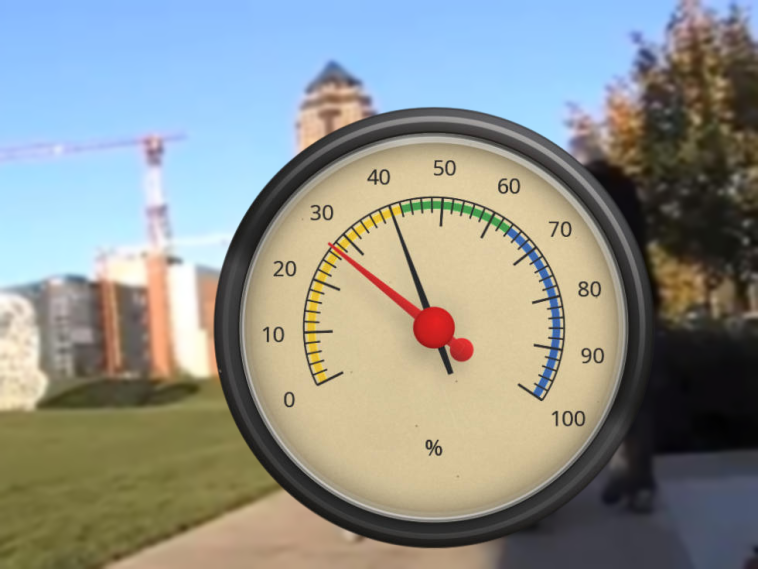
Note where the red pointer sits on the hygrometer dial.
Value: 27 %
